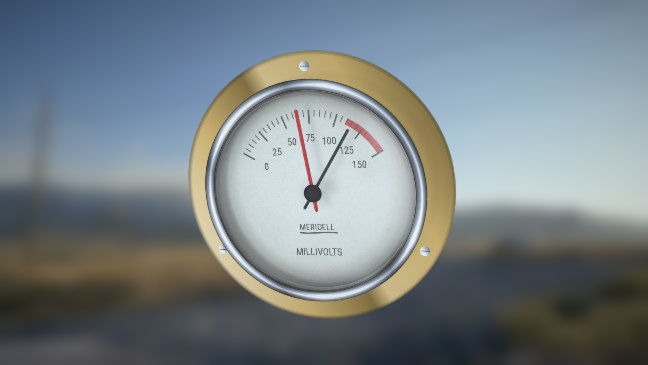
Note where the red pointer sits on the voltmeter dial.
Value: 65 mV
